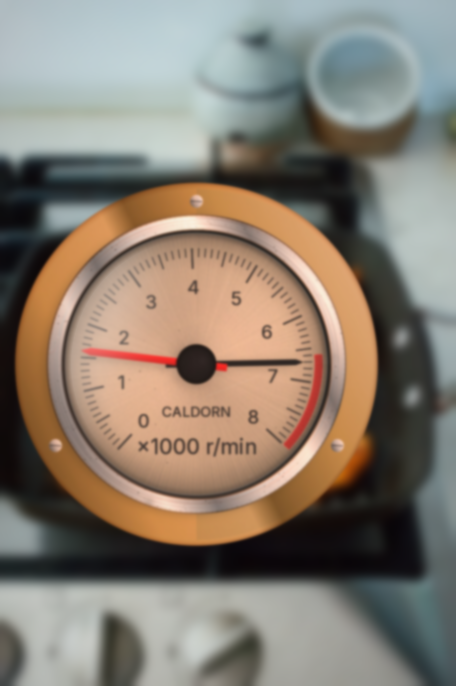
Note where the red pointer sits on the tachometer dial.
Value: 1600 rpm
